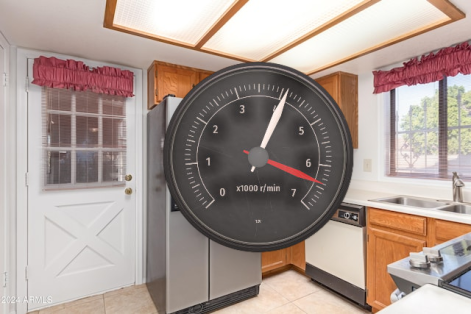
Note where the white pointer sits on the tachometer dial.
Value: 4100 rpm
